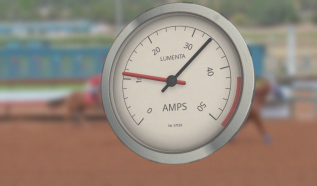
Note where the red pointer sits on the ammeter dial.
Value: 11 A
